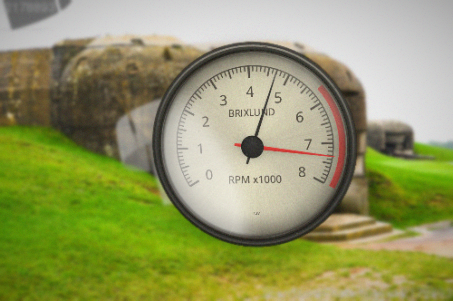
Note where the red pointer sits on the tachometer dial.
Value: 7300 rpm
